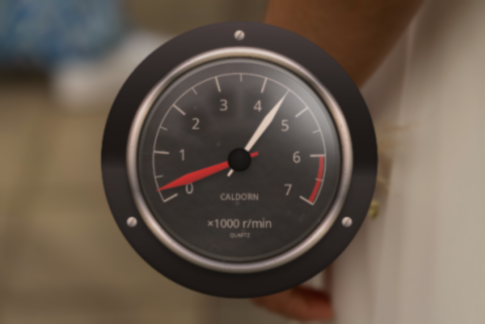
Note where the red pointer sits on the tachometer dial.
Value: 250 rpm
